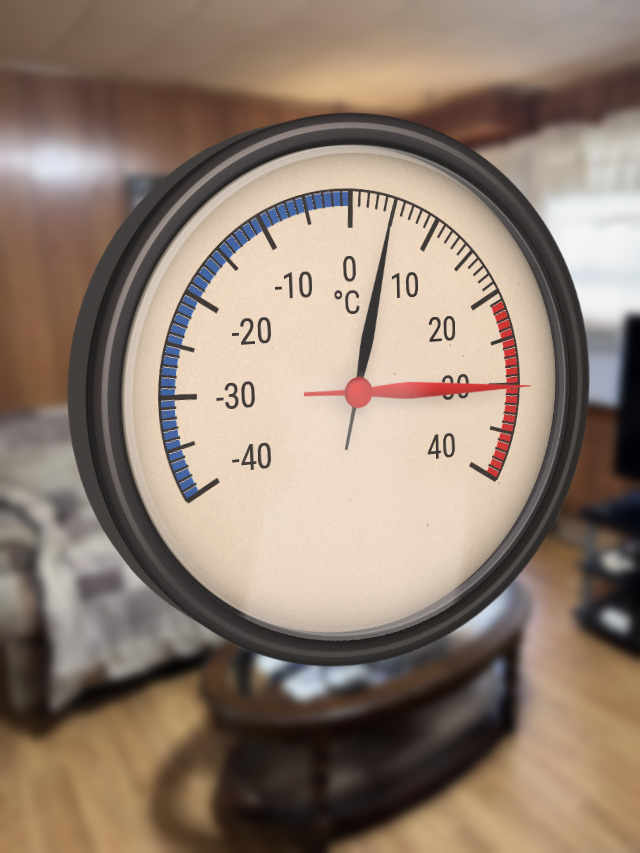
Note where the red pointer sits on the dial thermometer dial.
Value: 30 °C
